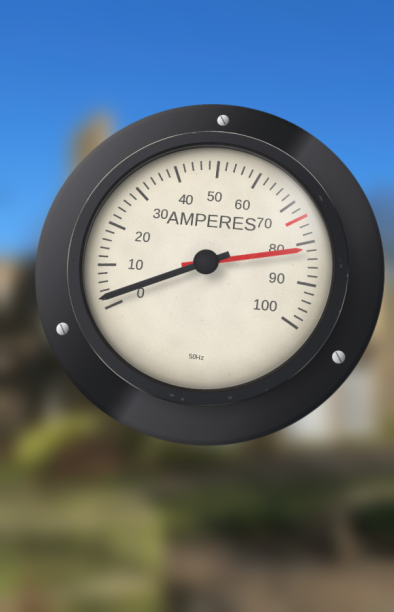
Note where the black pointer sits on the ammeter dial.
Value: 2 A
